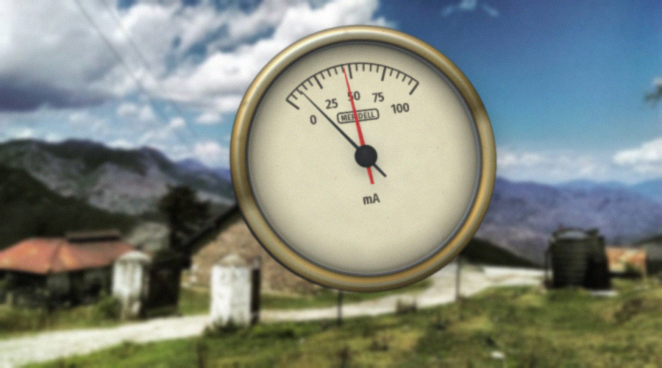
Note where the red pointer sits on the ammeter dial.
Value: 45 mA
